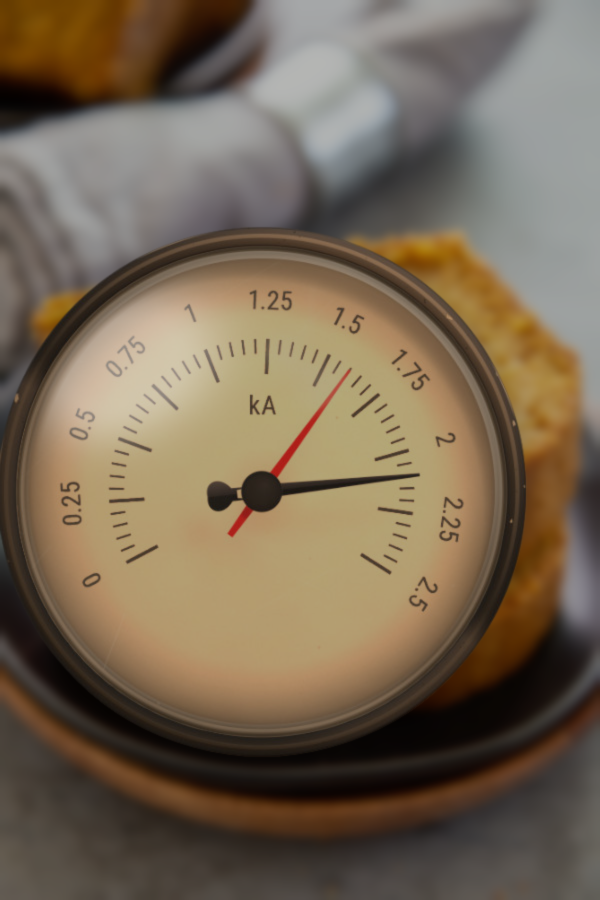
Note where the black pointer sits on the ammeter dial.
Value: 2.1 kA
